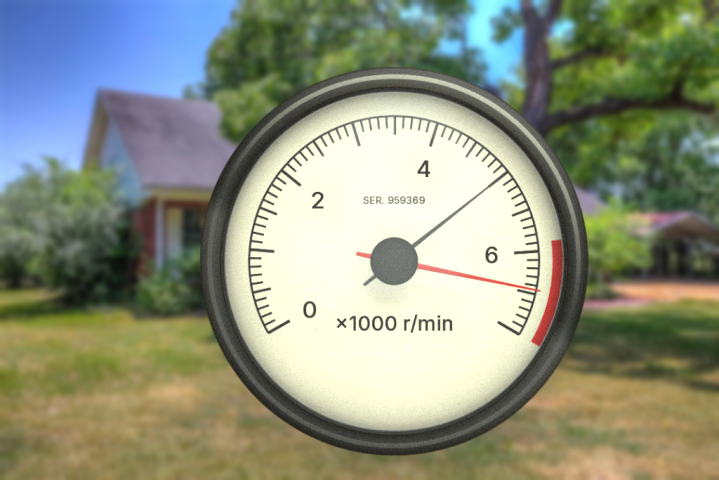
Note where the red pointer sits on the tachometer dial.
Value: 6450 rpm
